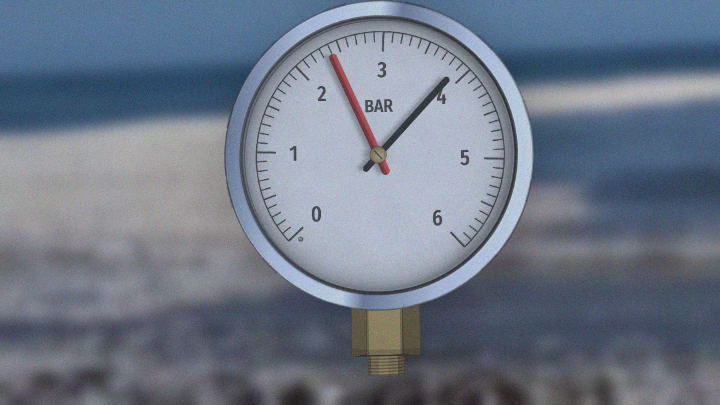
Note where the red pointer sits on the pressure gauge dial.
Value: 2.4 bar
